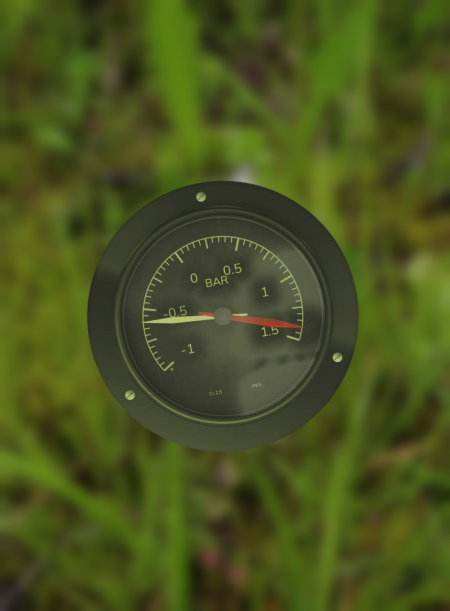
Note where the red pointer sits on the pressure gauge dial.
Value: 1.4 bar
